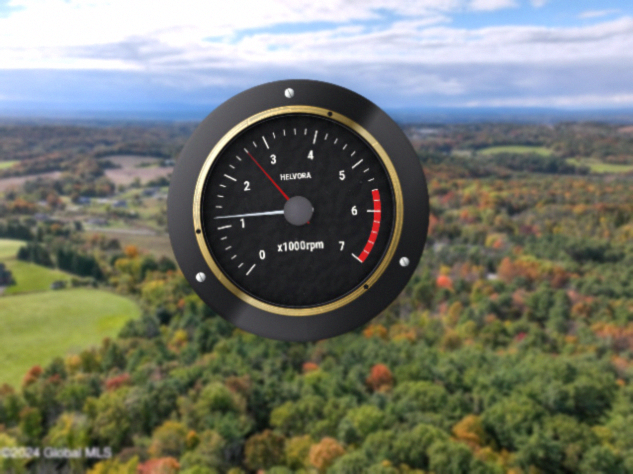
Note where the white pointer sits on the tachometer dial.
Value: 1200 rpm
